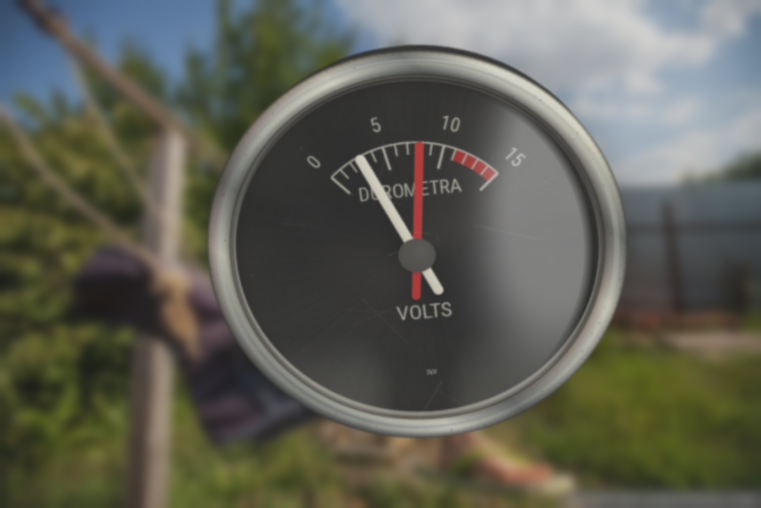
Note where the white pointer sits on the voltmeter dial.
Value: 3 V
